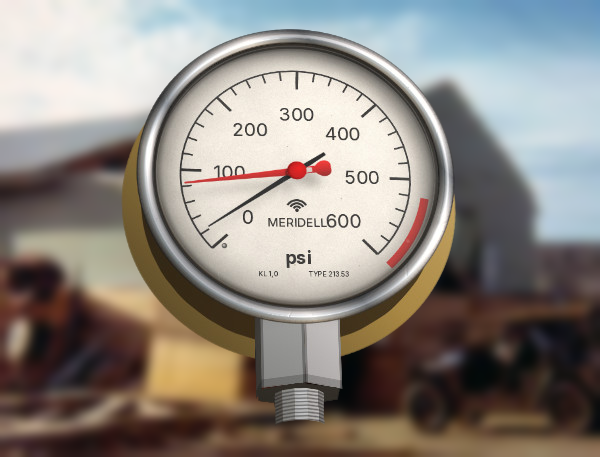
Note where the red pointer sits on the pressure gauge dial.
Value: 80 psi
